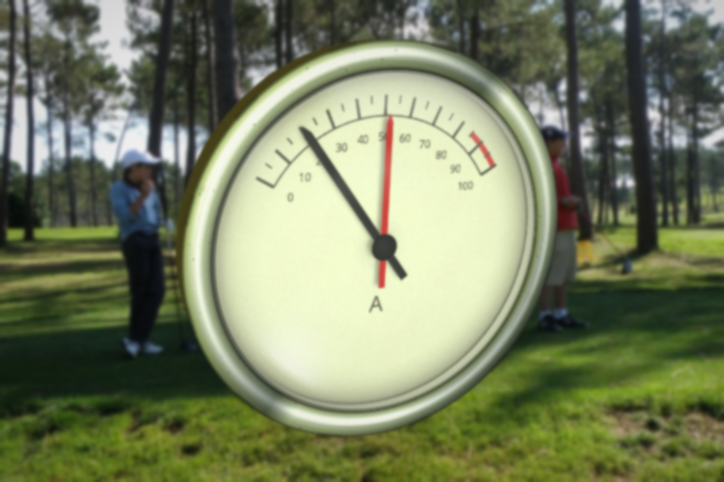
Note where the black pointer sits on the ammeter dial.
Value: 20 A
